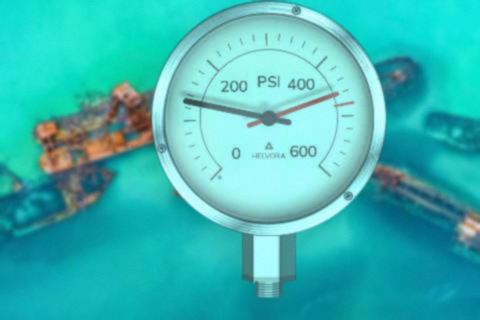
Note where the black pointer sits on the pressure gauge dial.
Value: 130 psi
